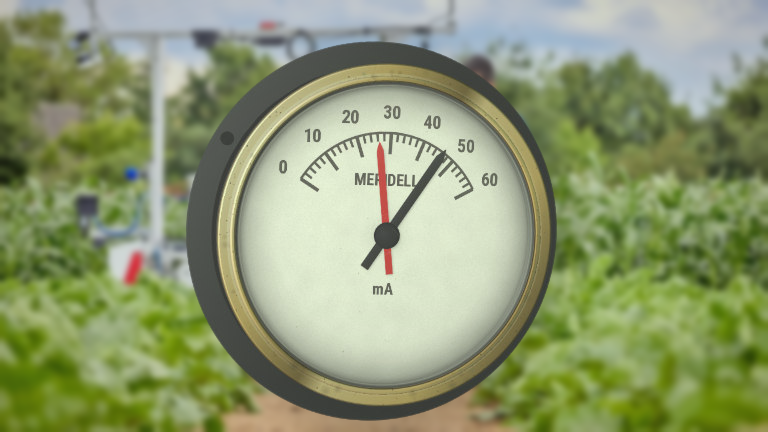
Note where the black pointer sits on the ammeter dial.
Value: 46 mA
